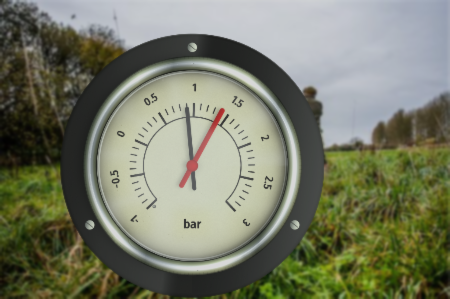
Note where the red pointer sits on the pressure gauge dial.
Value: 1.4 bar
